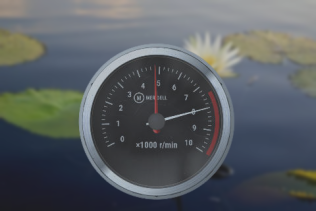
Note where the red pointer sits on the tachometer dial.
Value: 4800 rpm
